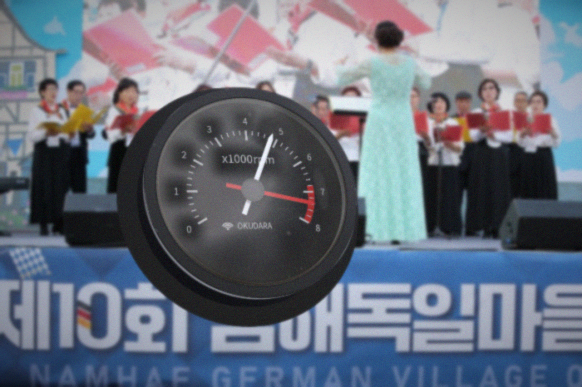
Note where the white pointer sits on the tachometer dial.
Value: 4800 rpm
